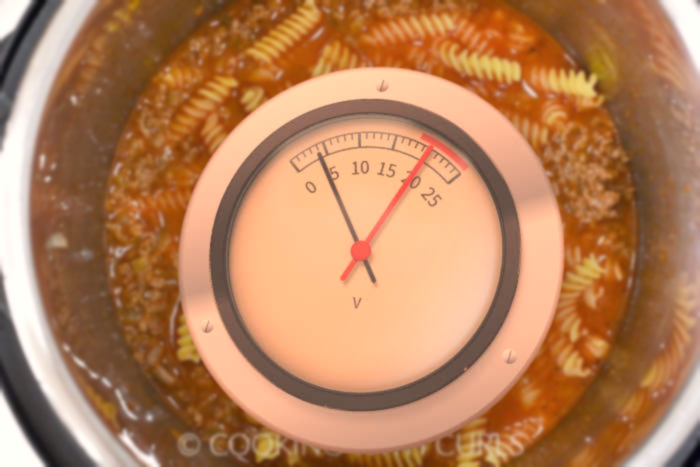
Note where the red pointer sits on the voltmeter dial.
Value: 20 V
